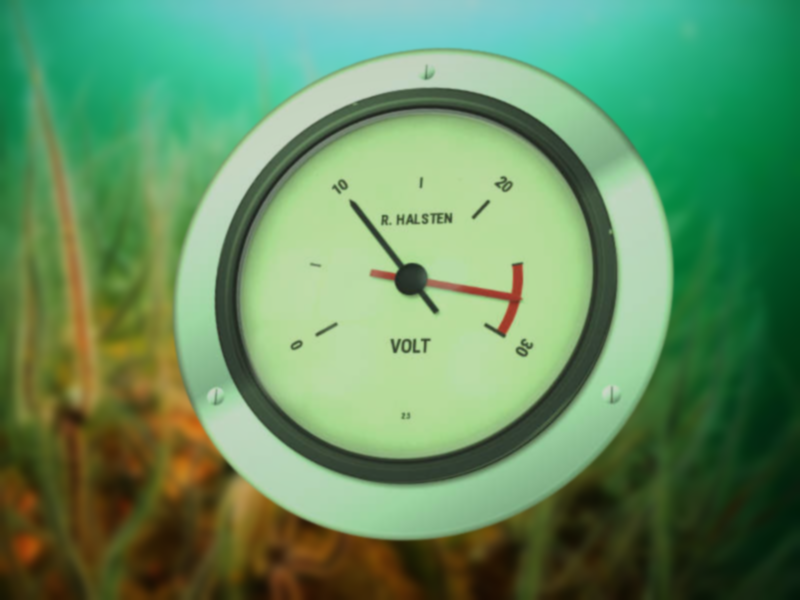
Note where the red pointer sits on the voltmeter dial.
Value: 27.5 V
